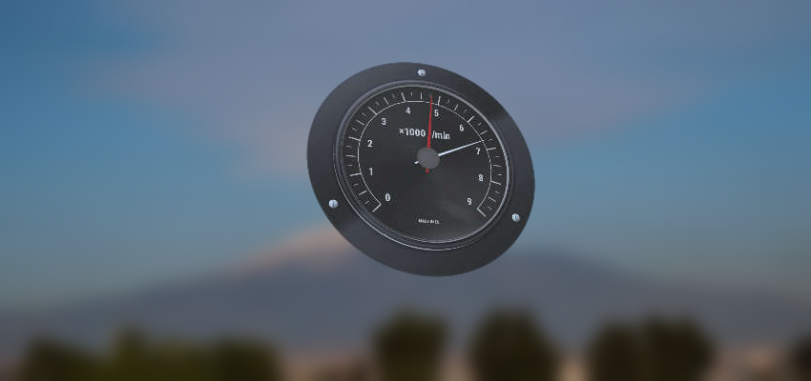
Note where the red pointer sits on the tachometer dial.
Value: 4750 rpm
